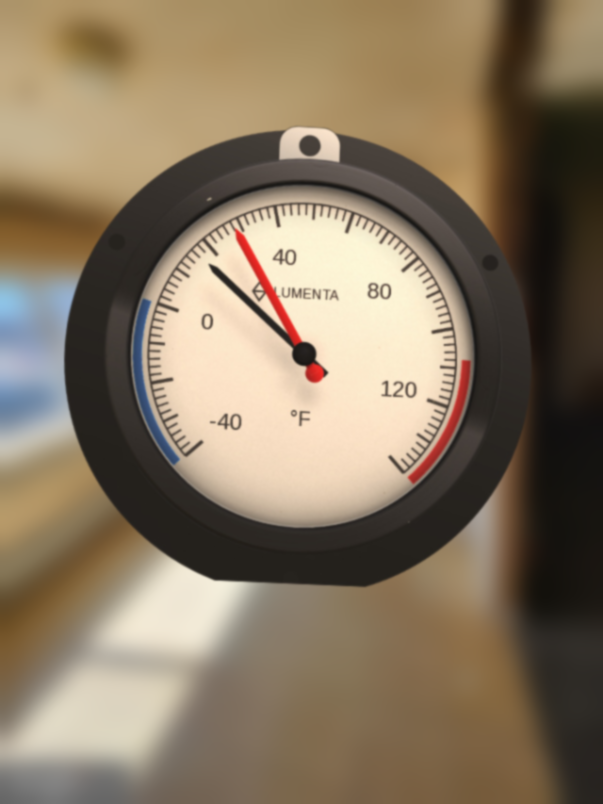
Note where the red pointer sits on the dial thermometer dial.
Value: 28 °F
